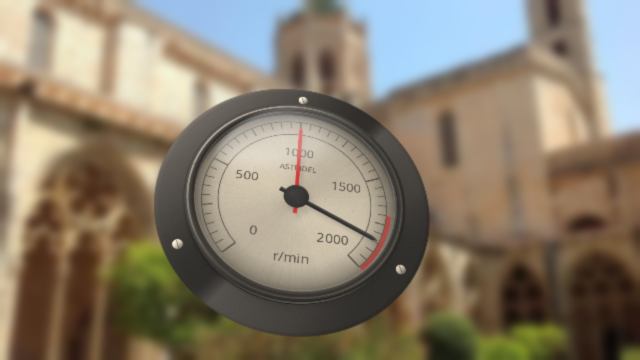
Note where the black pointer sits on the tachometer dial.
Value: 1850 rpm
